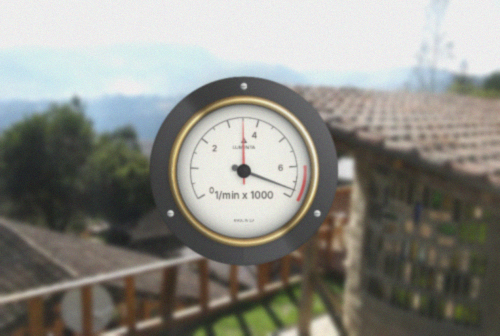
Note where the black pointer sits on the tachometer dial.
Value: 6750 rpm
